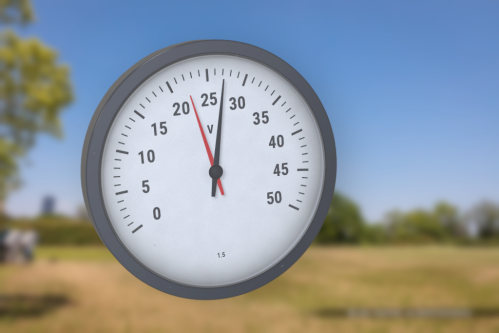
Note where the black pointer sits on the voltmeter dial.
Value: 27 V
